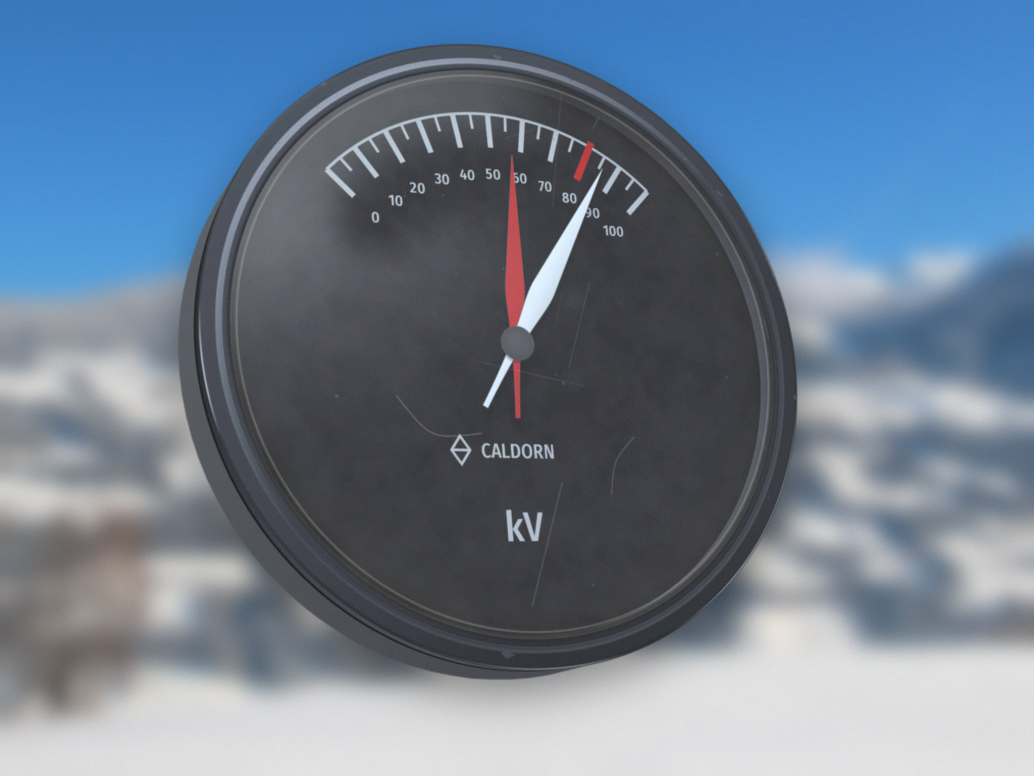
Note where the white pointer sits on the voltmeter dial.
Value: 85 kV
